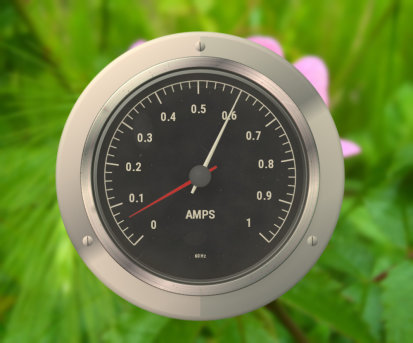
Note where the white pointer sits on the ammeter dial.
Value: 0.6 A
